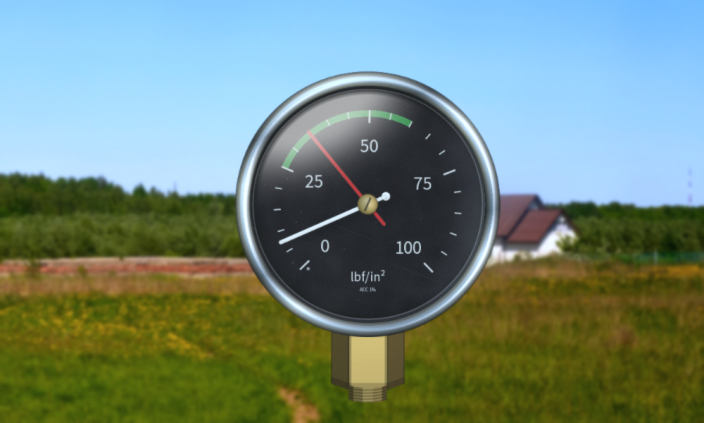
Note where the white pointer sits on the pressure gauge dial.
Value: 7.5 psi
